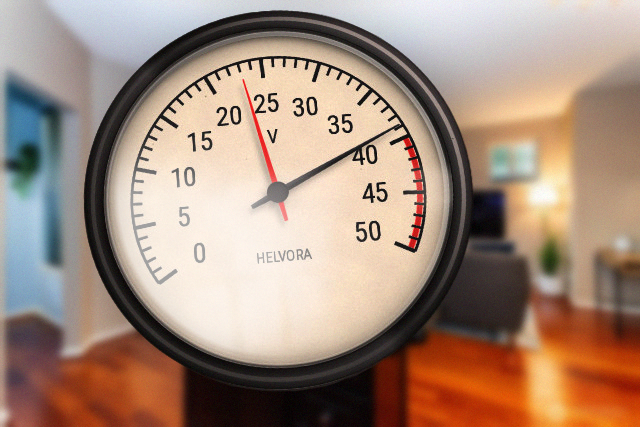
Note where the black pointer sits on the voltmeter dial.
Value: 39 V
